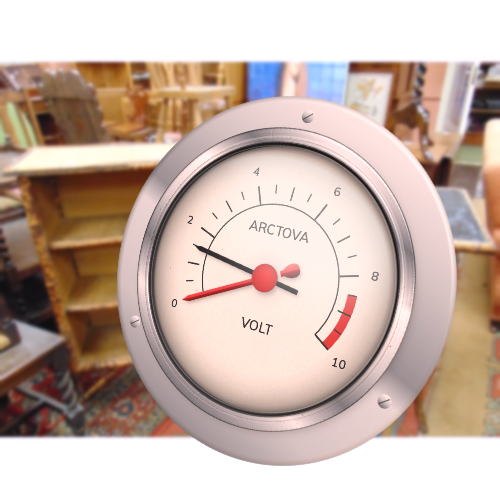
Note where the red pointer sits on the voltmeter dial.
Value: 0 V
